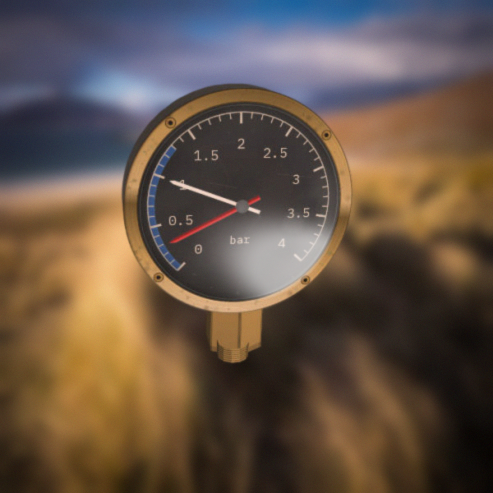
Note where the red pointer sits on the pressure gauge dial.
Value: 0.3 bar
